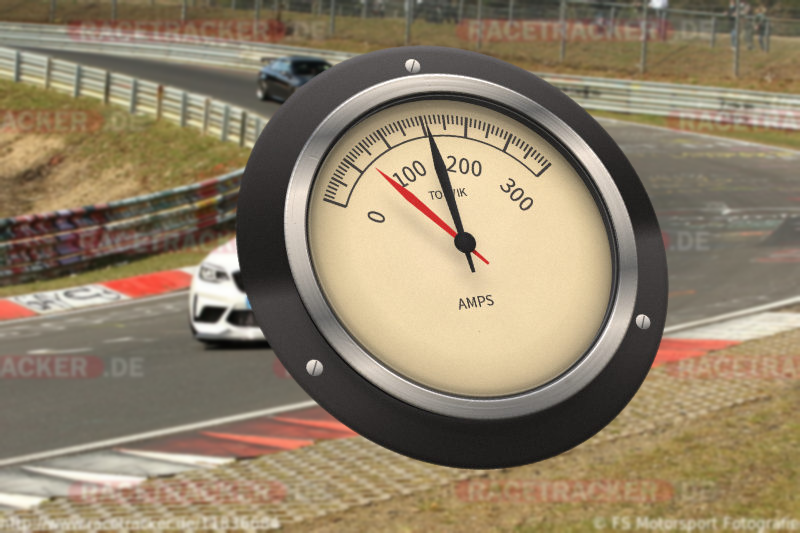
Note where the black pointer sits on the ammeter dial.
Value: 150 A
